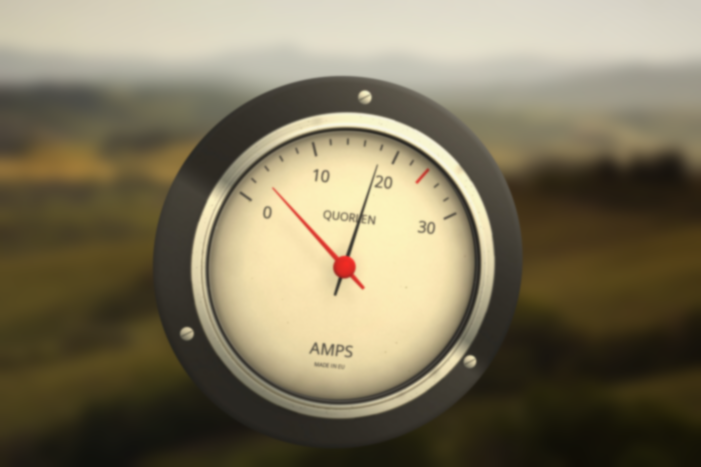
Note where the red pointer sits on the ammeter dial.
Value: 3 A
